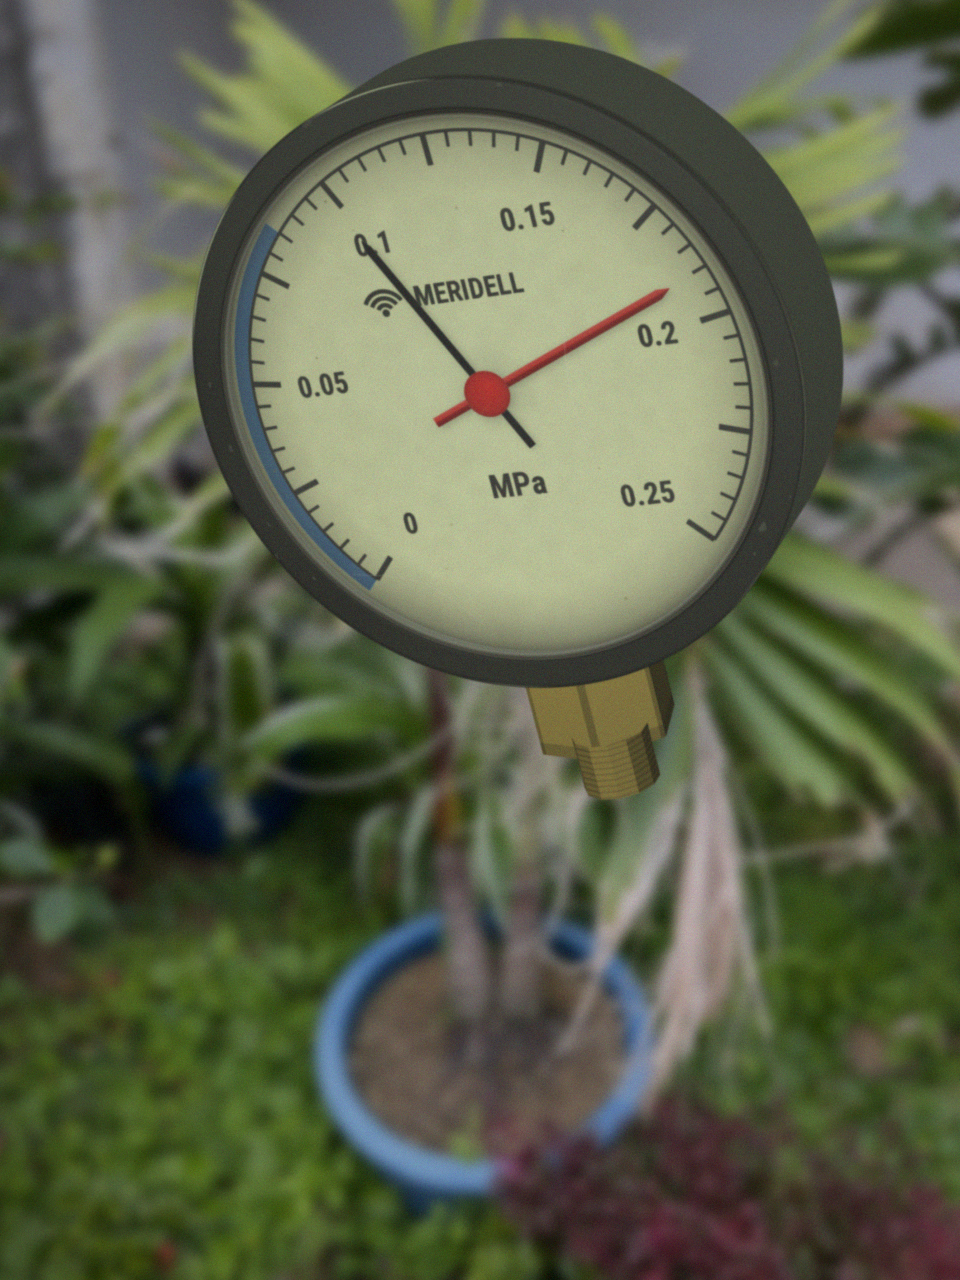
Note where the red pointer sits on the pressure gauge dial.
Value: 0.19 MPa
